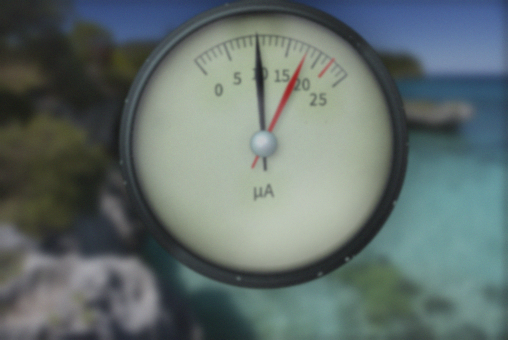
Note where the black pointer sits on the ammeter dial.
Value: 10 µA
